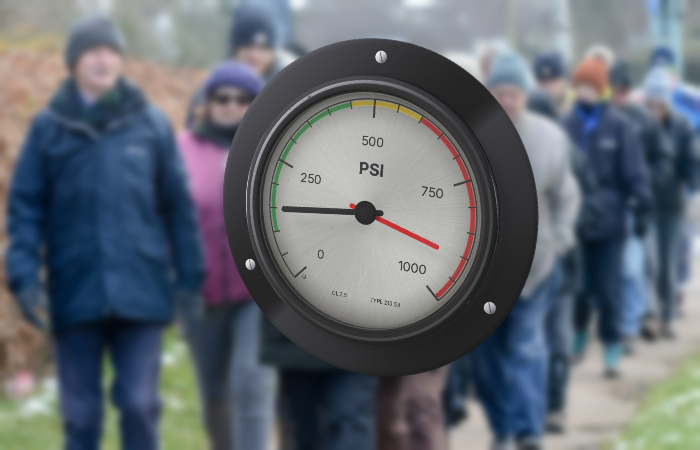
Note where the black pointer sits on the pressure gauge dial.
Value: 150 psi
